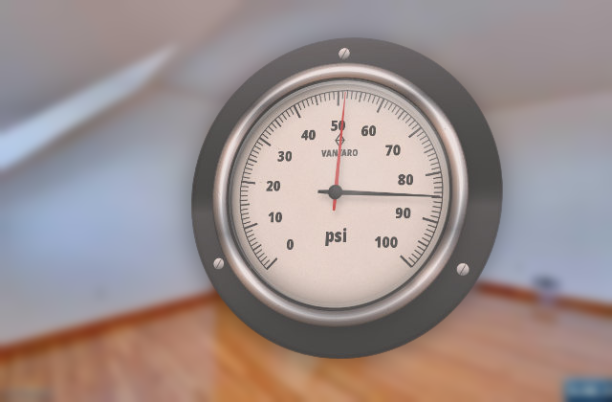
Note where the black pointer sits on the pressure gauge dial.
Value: 85 psi
